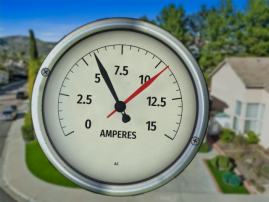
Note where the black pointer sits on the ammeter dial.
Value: 5.75 A
